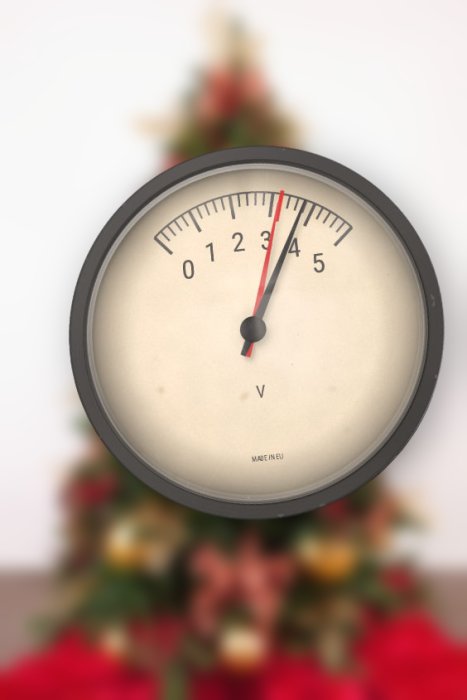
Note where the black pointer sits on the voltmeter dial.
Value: 3.8 V
